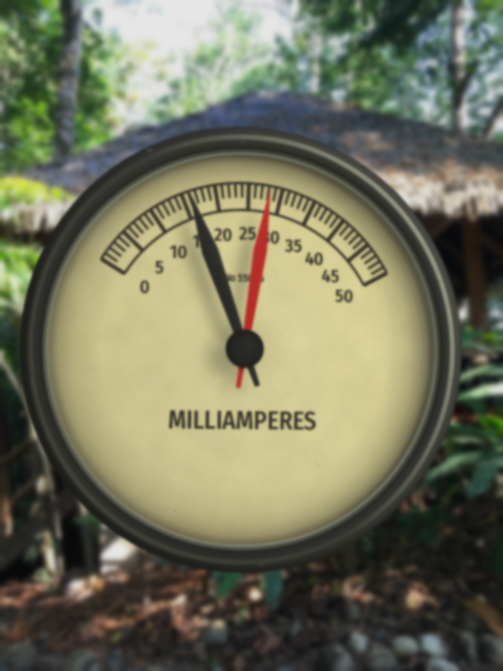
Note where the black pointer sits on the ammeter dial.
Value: 16 mA
